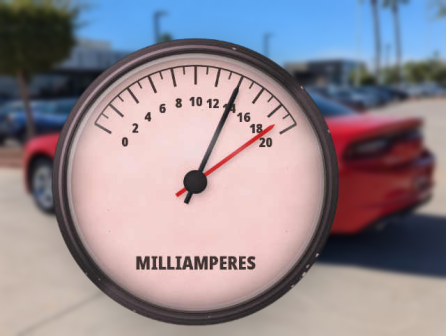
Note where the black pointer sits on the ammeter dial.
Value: 14 mA
